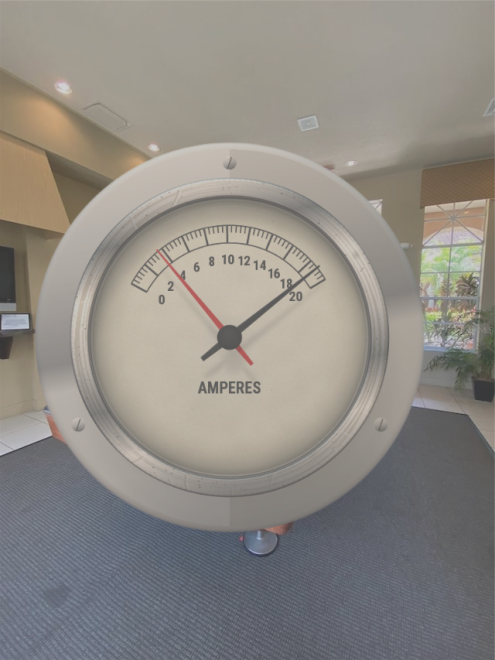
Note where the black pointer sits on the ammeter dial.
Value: 18.8 A
